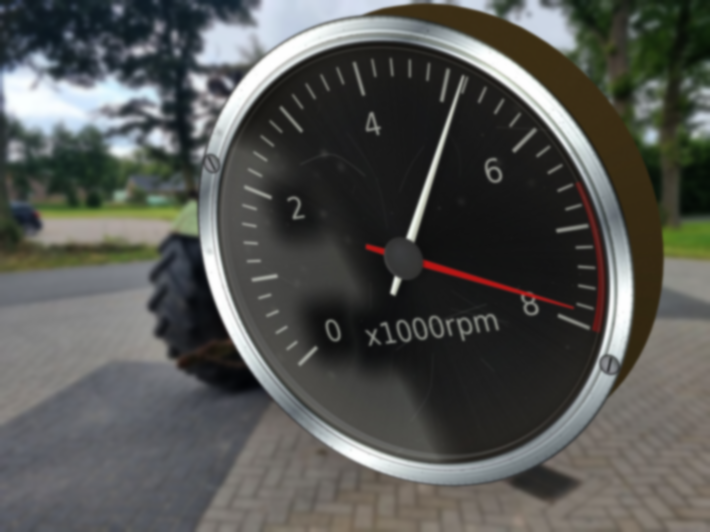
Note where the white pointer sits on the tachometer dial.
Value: 5200 rpm
